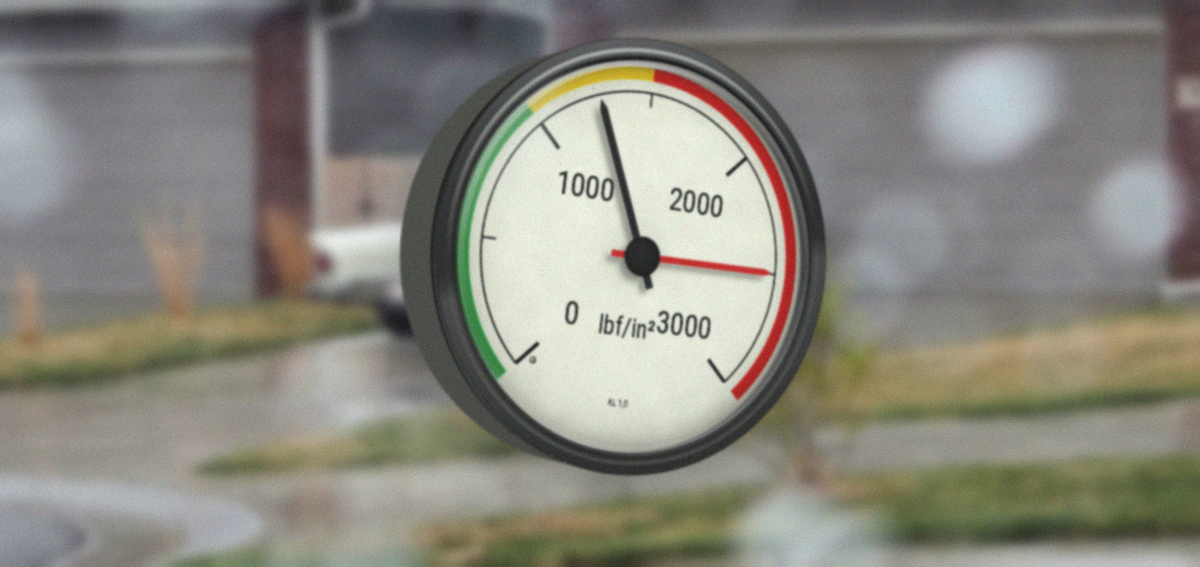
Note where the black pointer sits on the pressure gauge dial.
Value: 1250 psi
